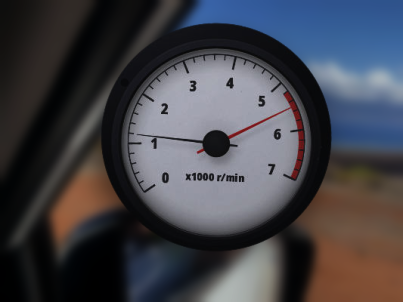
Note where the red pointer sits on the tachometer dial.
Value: 5500 rpm
